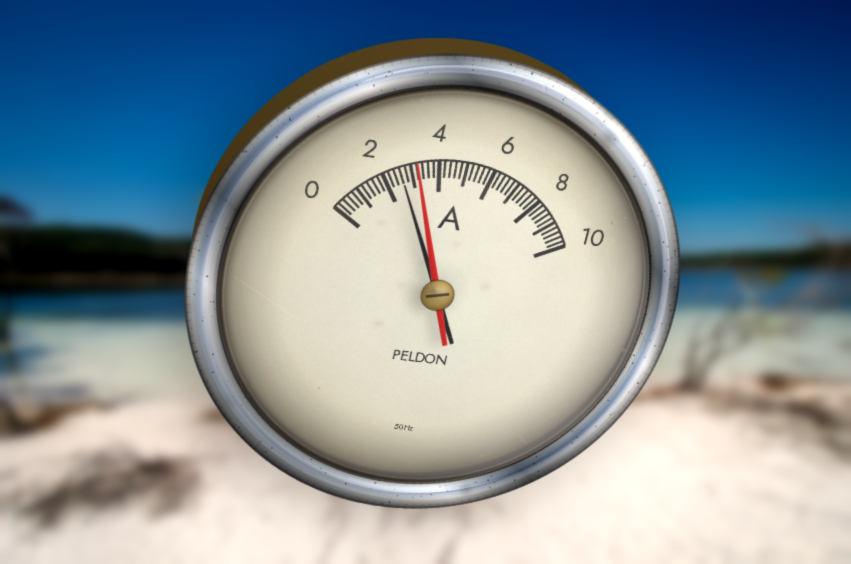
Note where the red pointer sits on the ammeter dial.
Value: 3.2 A
